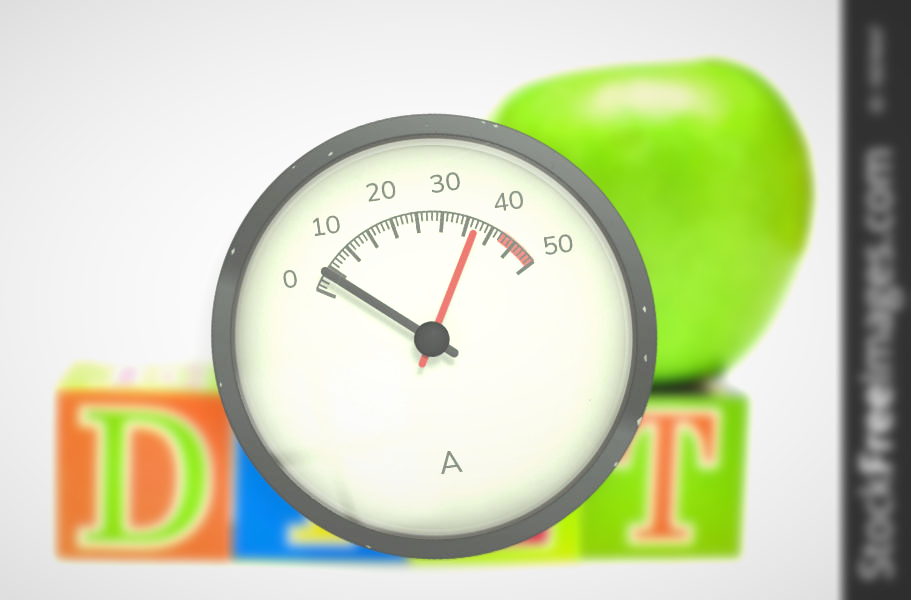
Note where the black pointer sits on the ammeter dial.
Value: 4 A
